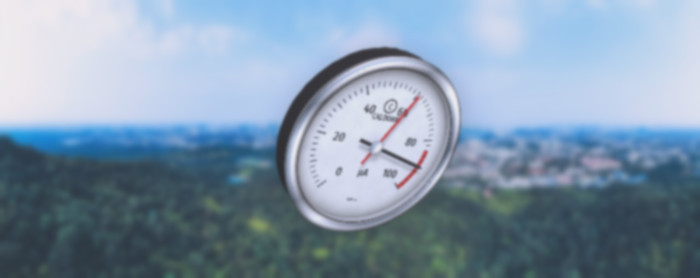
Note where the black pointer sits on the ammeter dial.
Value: 90 µA
